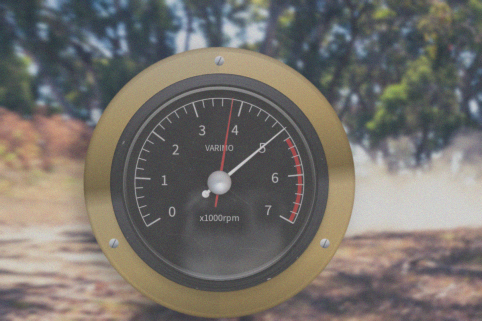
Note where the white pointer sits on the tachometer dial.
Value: 5000 rpm
